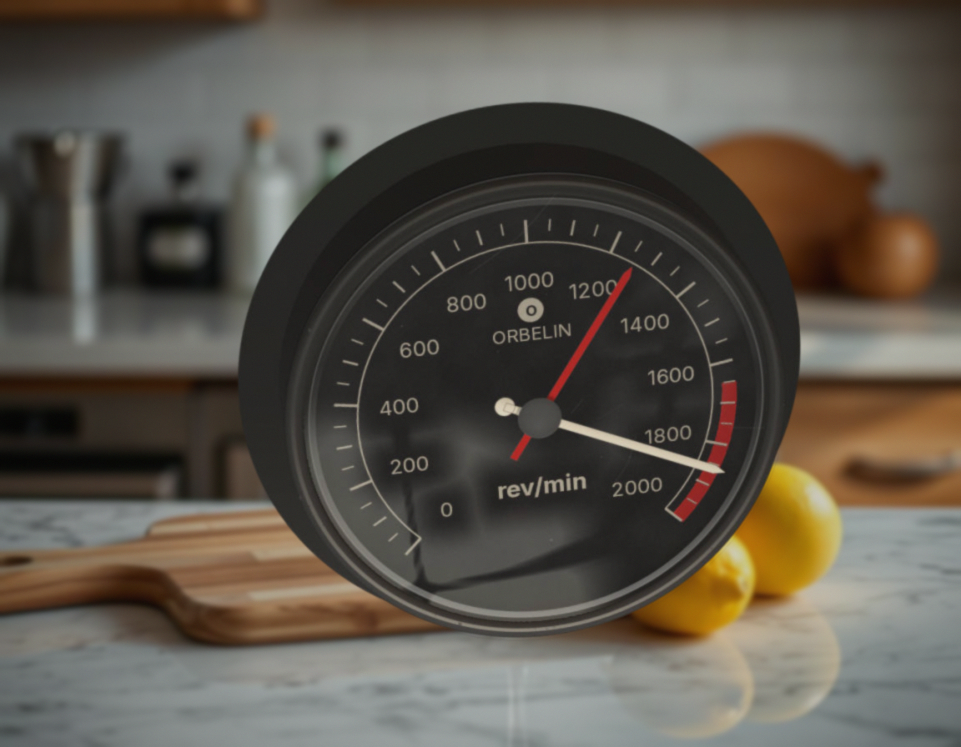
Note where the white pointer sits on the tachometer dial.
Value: 1850 rpm
